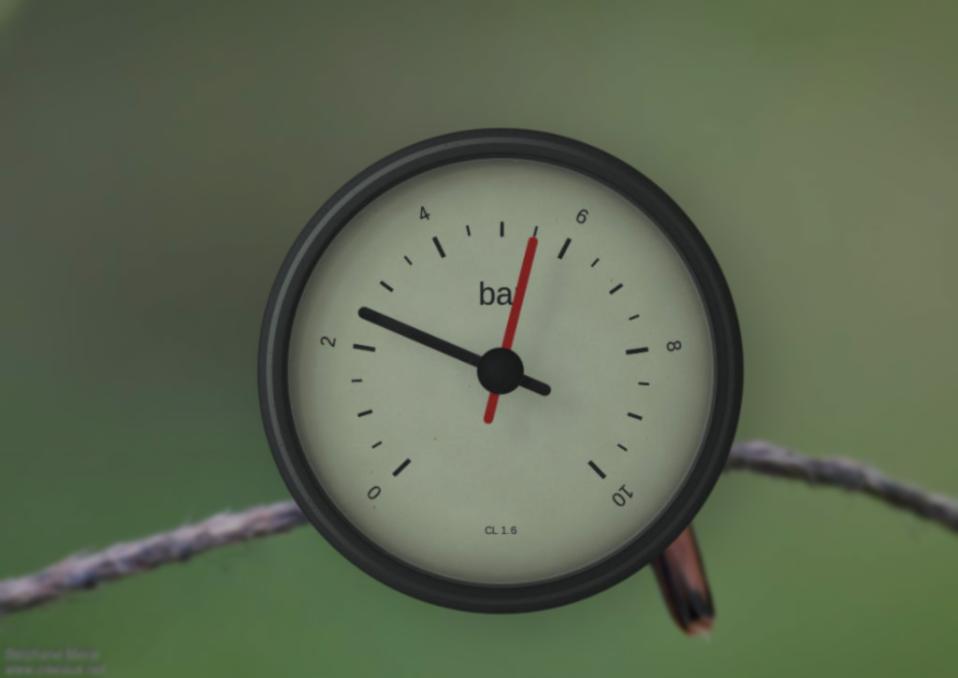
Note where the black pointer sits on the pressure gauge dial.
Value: 2.5 bar
